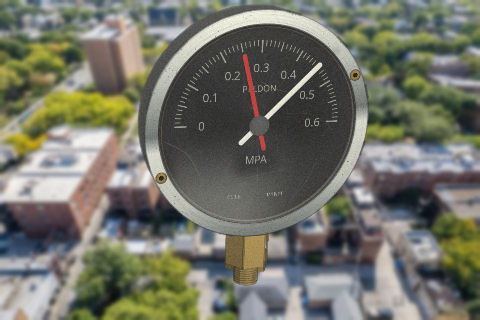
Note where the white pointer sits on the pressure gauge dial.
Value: 0.45 MPa
